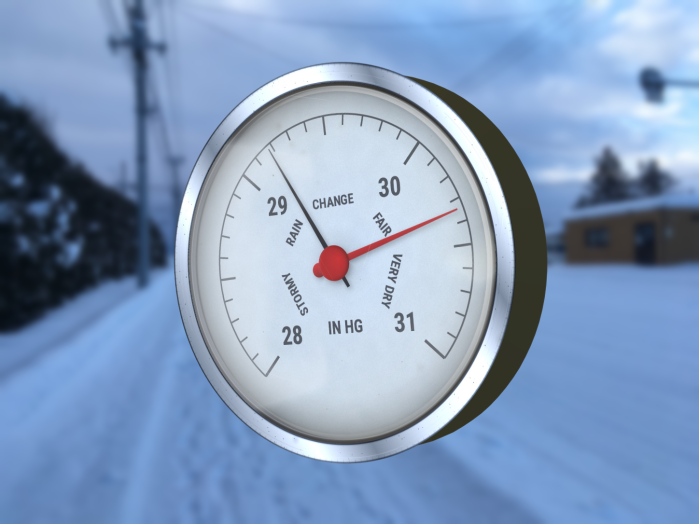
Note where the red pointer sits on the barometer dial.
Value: 30.35 inHg
